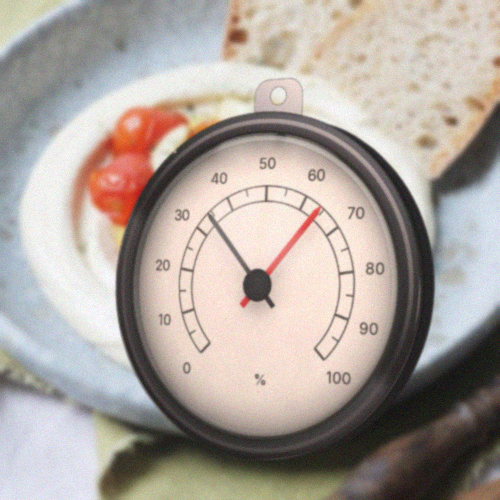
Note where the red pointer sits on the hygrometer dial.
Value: 65 %
